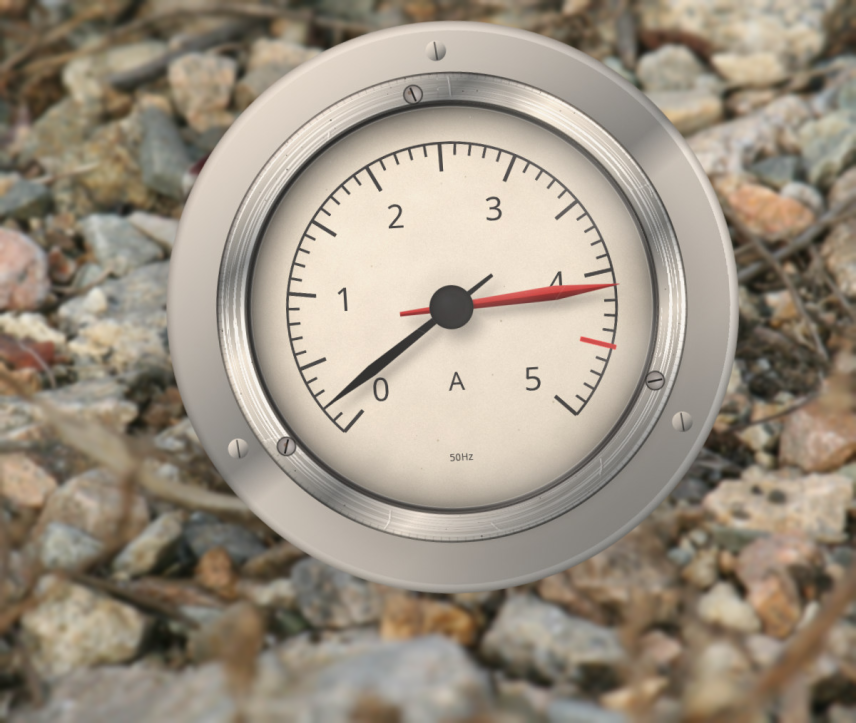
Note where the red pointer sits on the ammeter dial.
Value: 4.1 A
